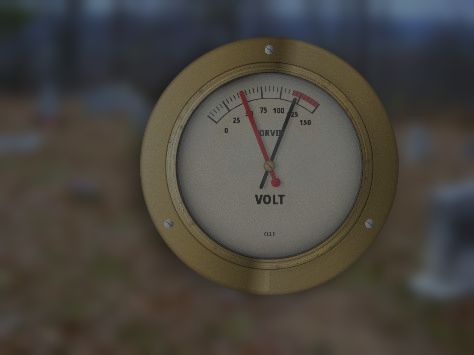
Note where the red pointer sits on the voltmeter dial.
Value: 50 V
